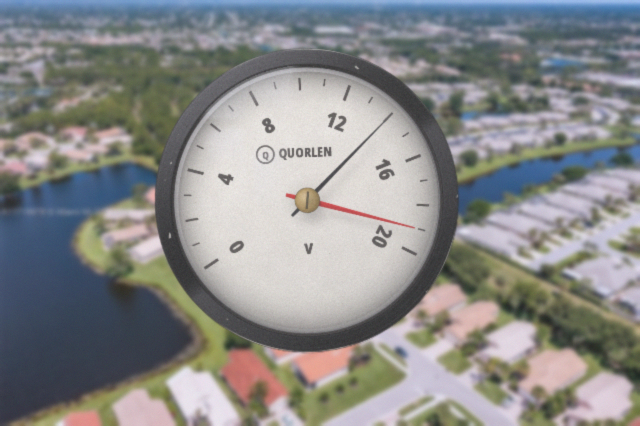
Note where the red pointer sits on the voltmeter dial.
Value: 19 V
